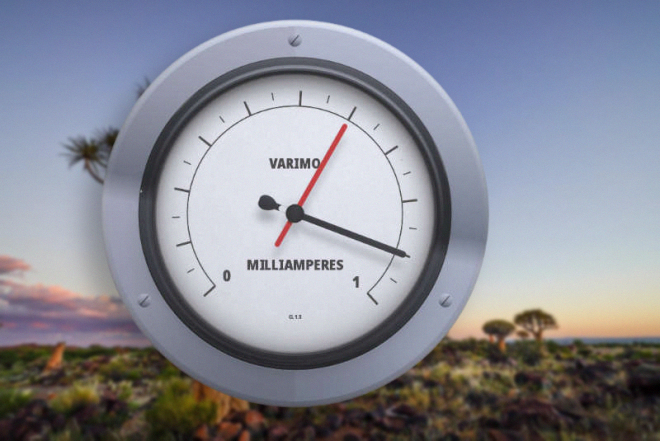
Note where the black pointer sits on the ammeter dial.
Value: 0.9 mA
